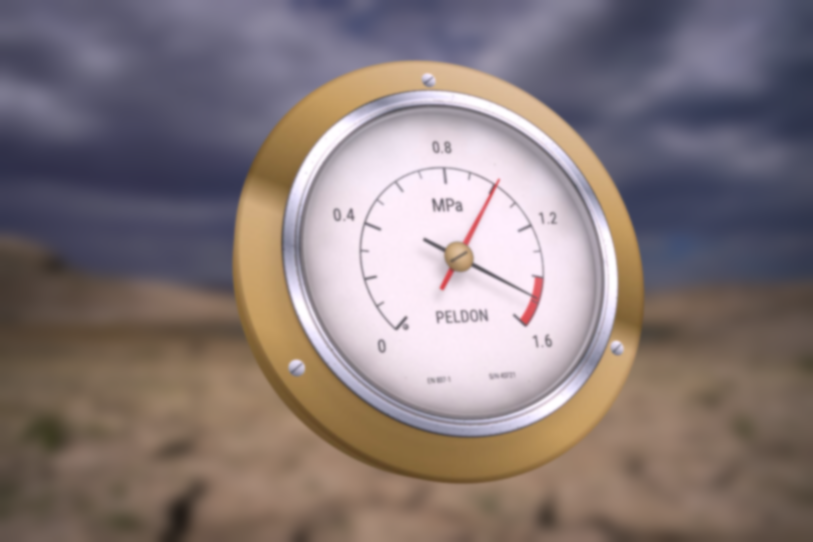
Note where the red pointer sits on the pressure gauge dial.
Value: 1 MPa
